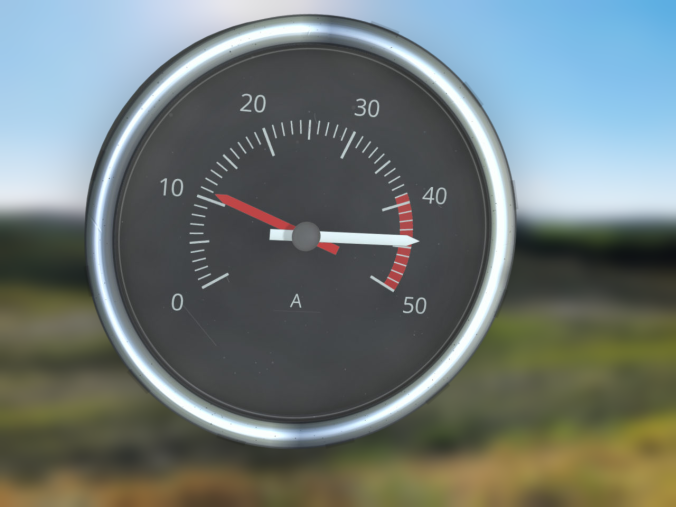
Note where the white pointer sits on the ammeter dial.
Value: 44 A
